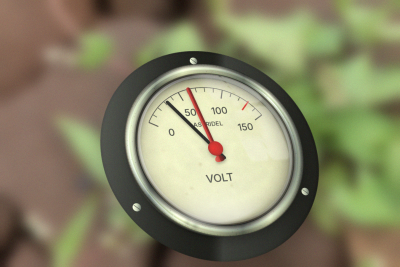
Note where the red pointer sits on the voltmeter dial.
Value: 60 V
